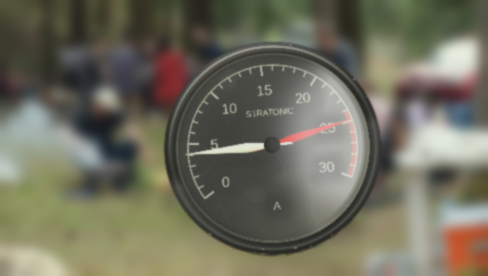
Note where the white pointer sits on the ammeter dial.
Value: 4 A
